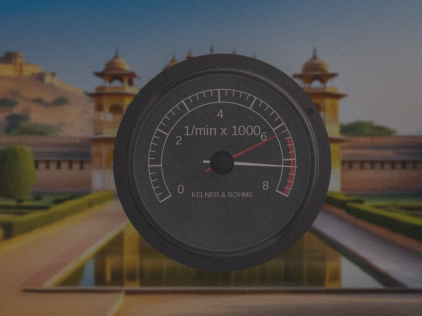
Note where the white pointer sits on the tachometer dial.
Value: 7200 rpm
